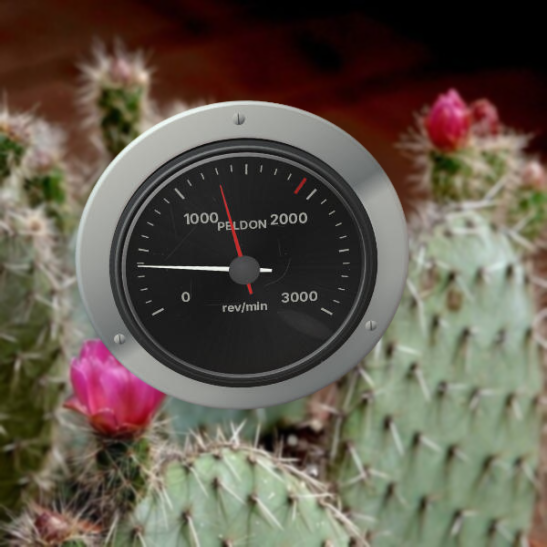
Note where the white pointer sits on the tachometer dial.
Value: 400 rpm
